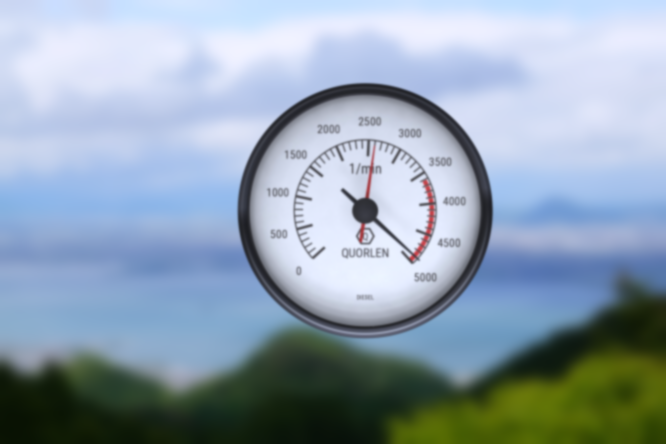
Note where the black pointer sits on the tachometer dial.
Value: 4900 rpm
